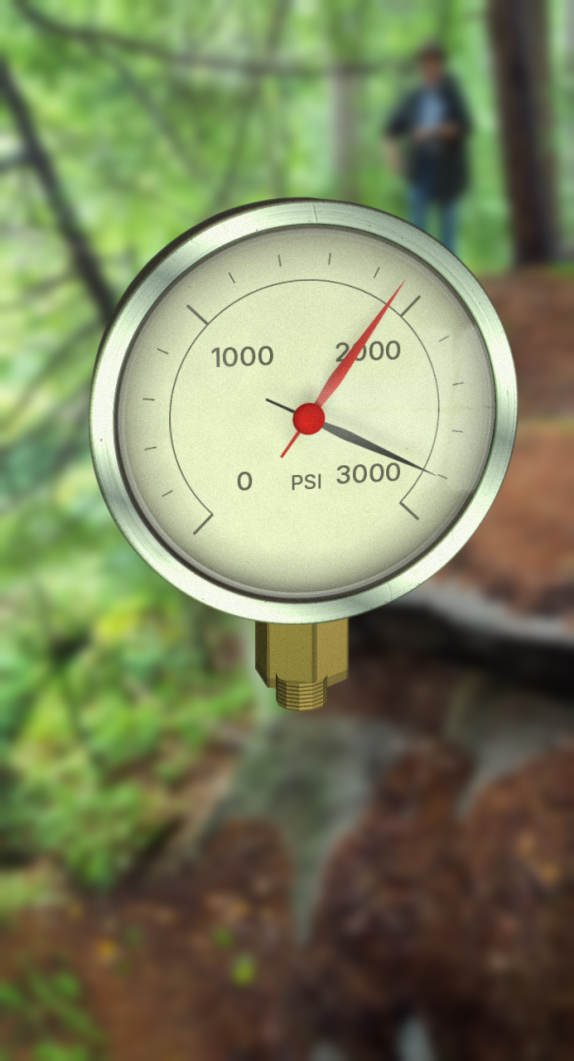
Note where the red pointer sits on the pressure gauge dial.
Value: 1900 psi
